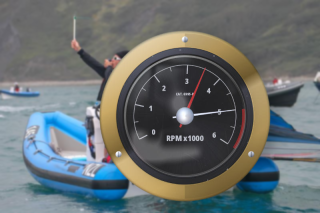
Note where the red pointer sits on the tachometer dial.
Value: 3500 rpm
